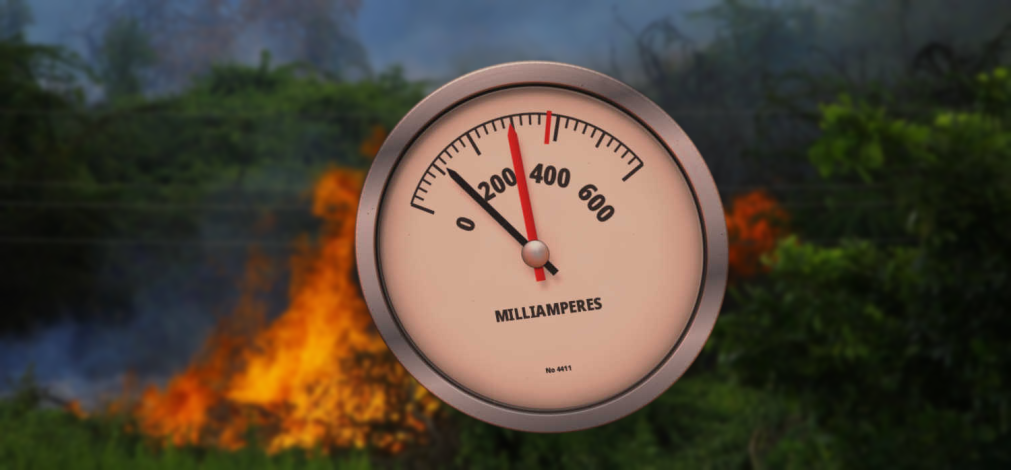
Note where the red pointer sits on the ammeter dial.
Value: 300 mA
